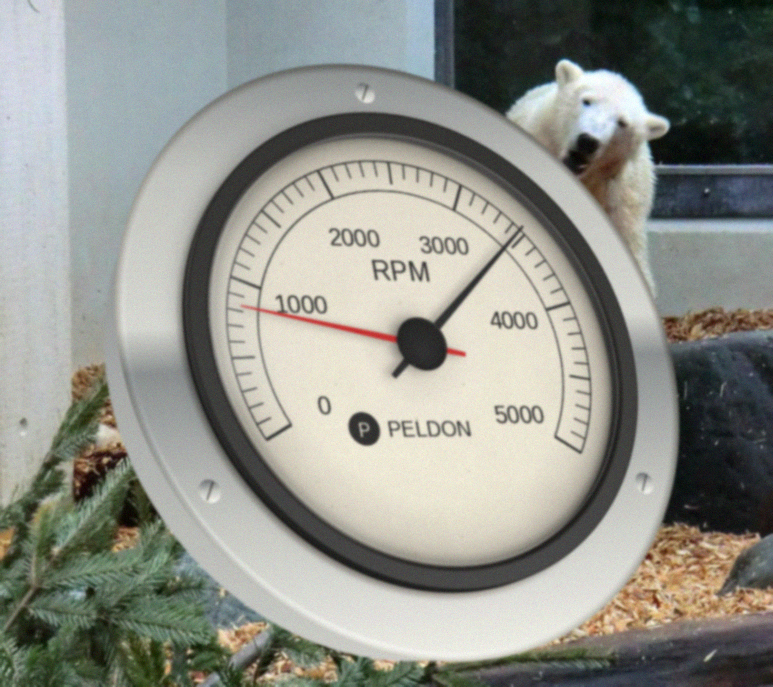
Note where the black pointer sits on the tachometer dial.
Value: 3450 rpm
